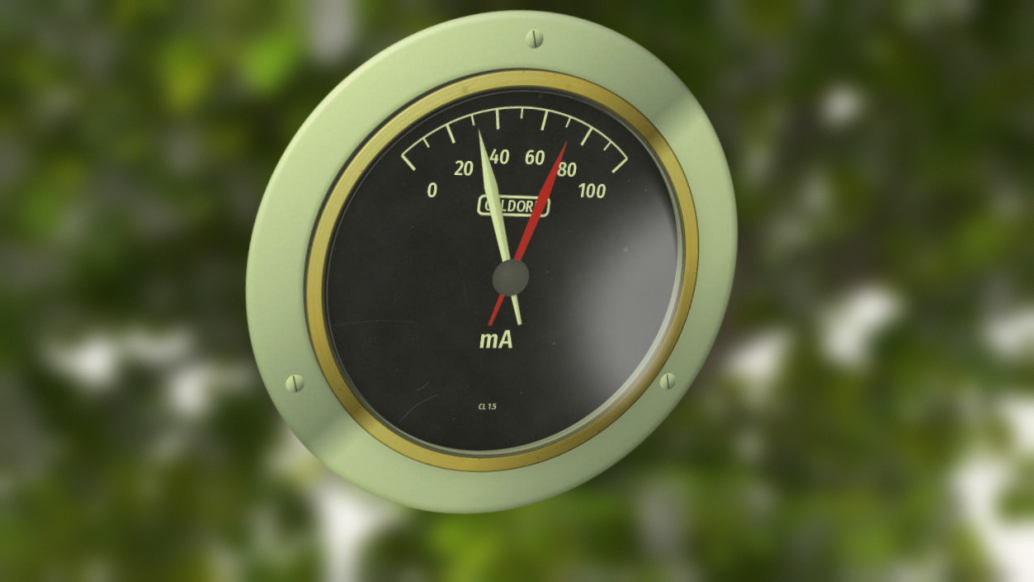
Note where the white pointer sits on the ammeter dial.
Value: 30 mA
